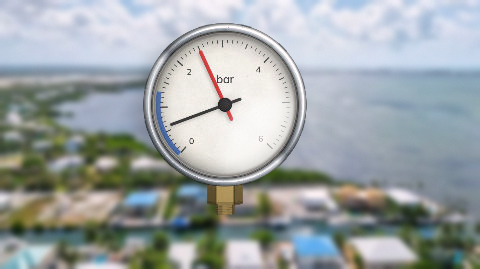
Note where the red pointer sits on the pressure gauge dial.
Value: 2.5 bar
